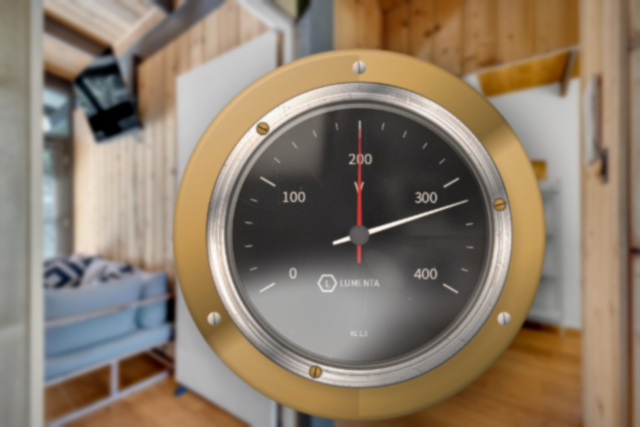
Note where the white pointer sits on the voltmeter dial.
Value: 320 V
